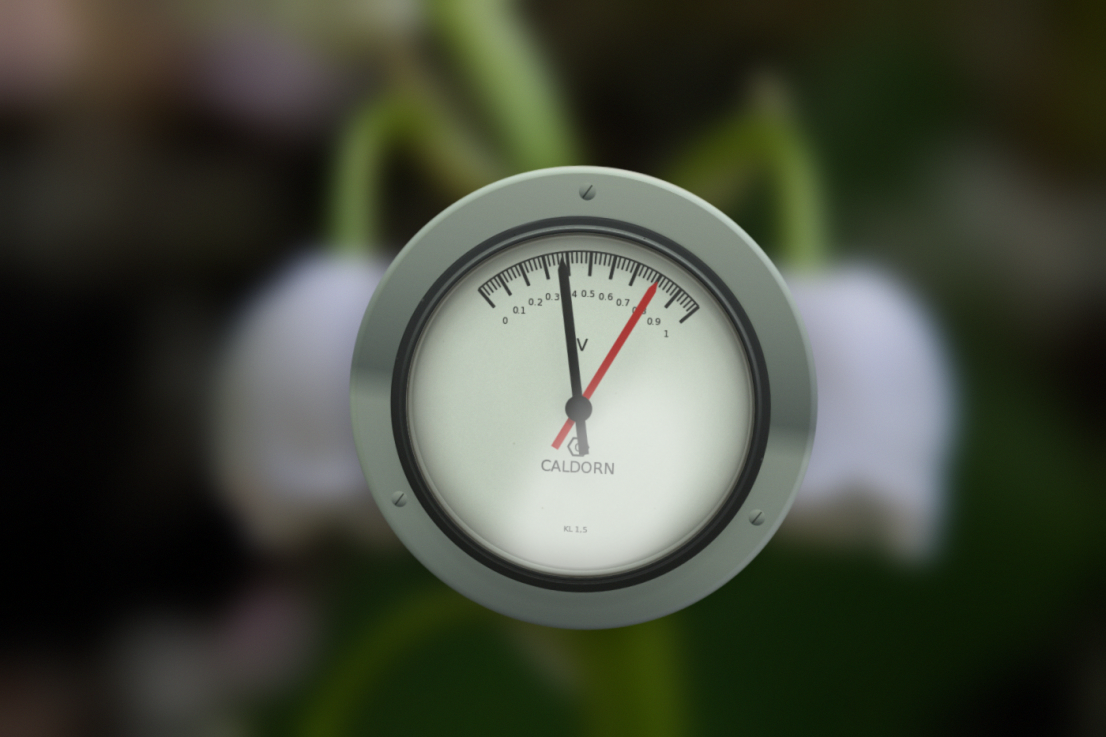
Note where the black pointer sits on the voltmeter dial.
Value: 0.38 V
